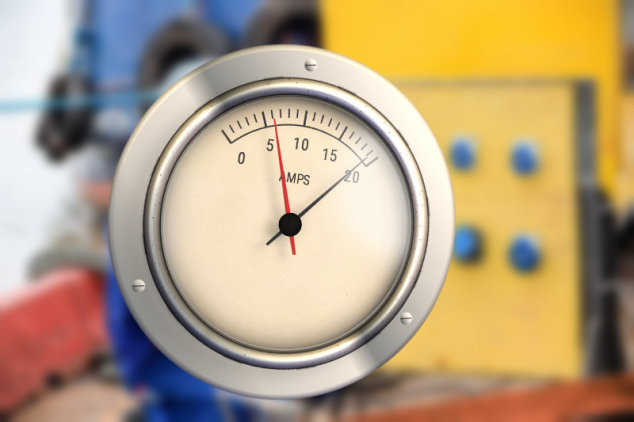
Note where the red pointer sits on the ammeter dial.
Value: 6 A
